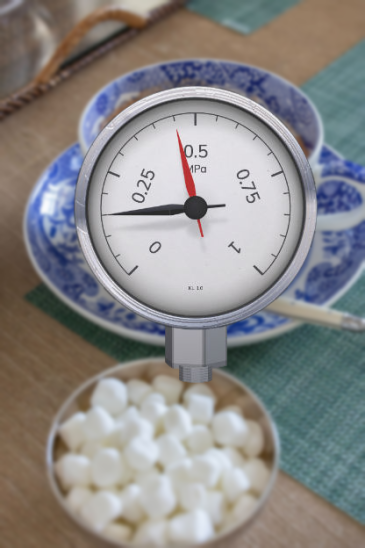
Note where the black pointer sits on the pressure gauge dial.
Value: 0.15 MPa
